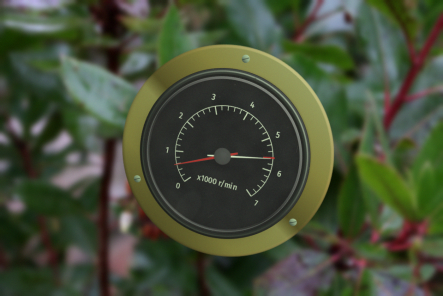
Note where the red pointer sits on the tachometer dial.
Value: 600 rpm
